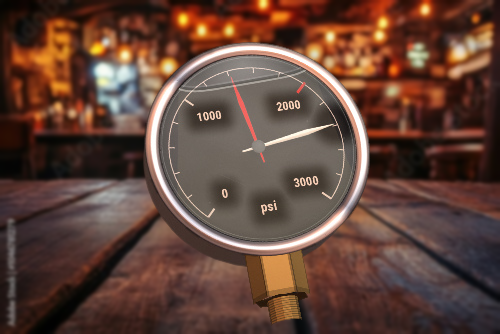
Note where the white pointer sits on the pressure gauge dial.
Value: 2400 psi
